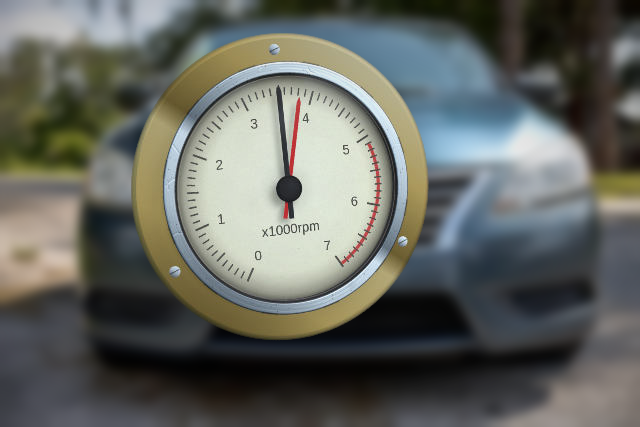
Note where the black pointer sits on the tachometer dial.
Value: 3500 rpm
